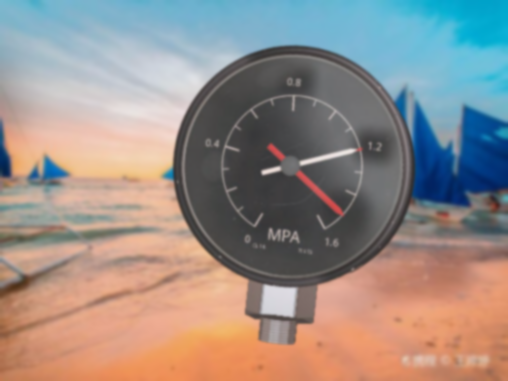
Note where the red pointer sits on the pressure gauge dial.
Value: 1.5 MPa
